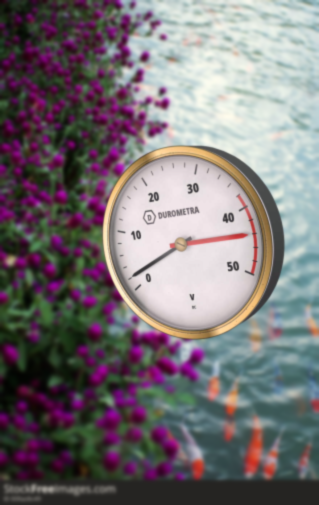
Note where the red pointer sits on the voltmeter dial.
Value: 44 V
